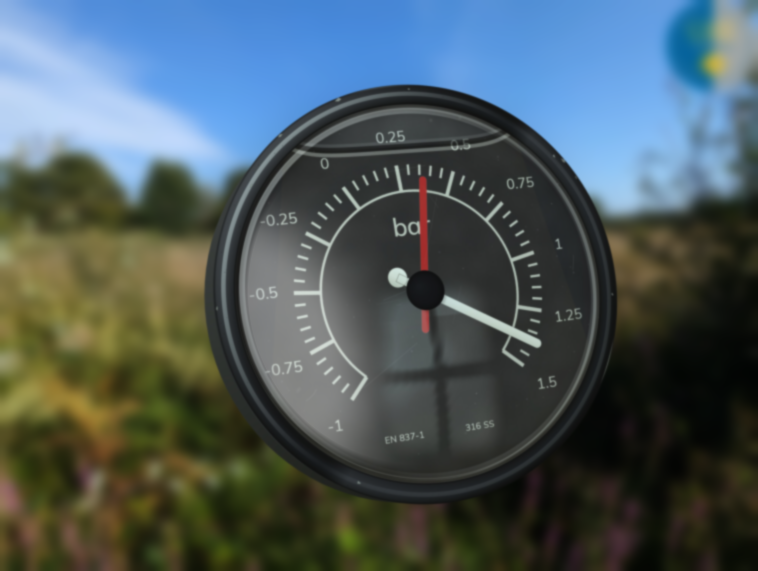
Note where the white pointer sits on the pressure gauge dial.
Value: 1.4 bar
